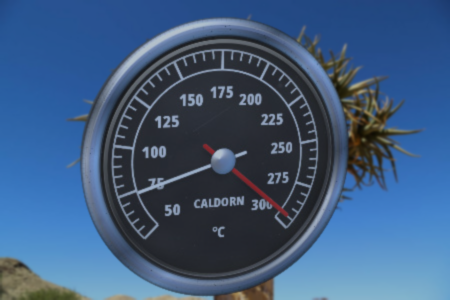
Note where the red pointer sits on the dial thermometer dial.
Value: 295 °C
